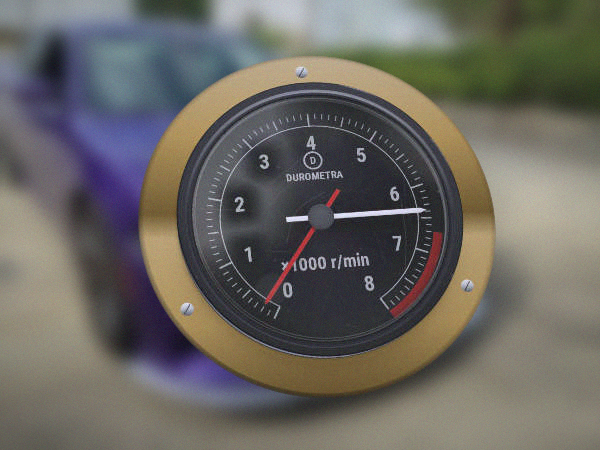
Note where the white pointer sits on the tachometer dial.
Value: 6400 rpm
